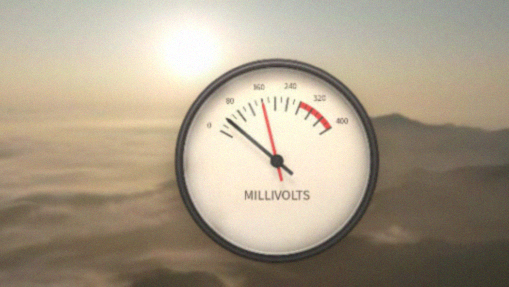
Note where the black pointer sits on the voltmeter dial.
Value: 40 mV
